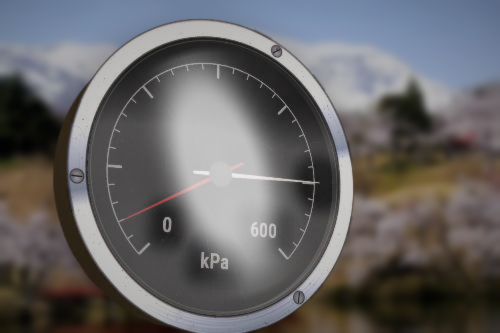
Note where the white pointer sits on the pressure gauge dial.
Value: 500 kPa
